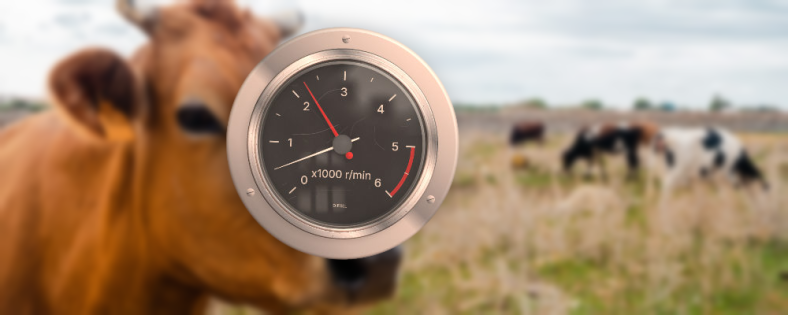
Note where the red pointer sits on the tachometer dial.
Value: 2250 rpm
